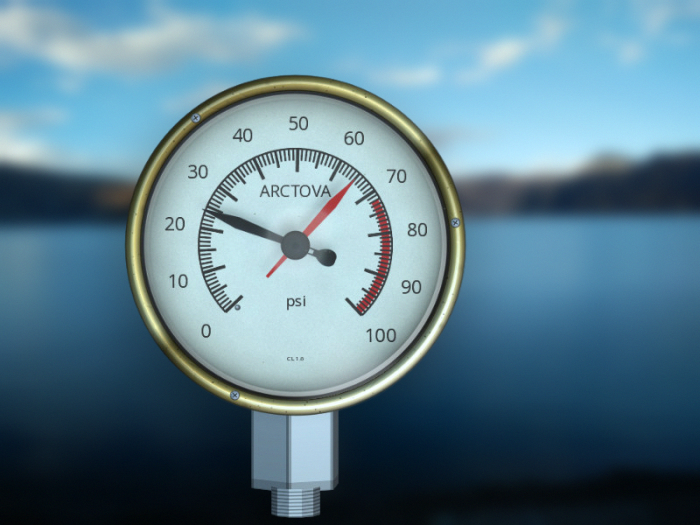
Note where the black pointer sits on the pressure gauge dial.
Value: 24 psi
